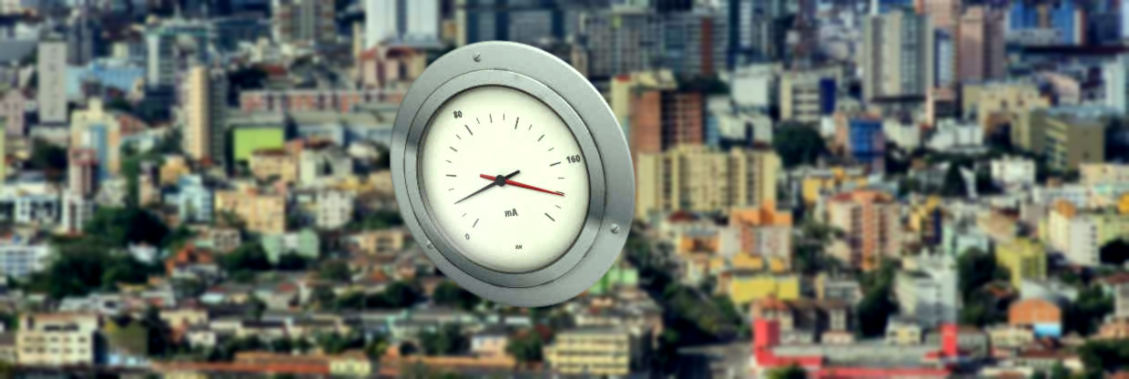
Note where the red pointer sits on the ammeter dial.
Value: 180 mA
